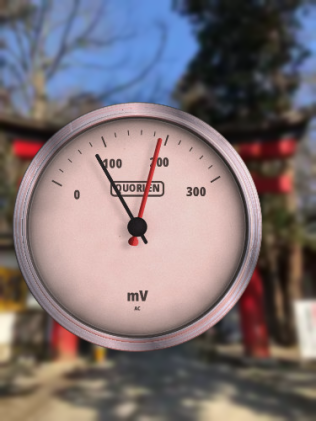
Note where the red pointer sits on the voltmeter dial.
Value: 190 mV
